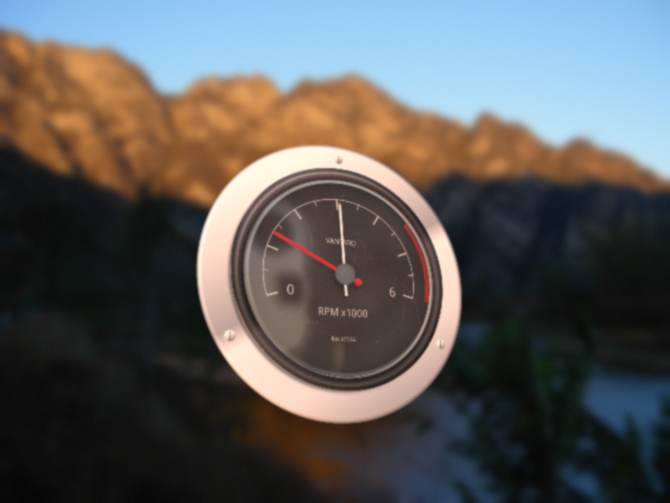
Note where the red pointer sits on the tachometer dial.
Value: 1250 rpm
